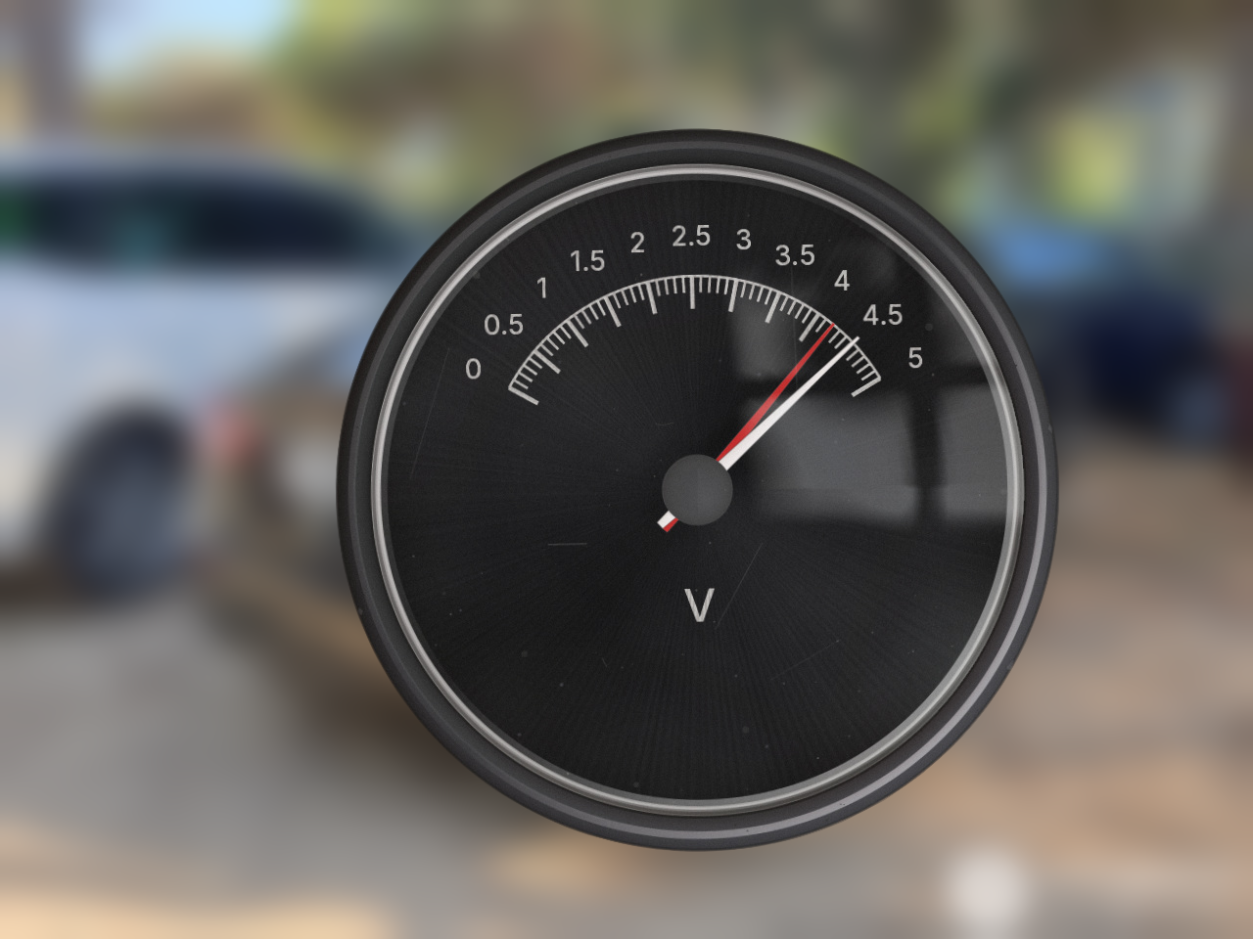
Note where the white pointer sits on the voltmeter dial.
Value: 4.5 V
